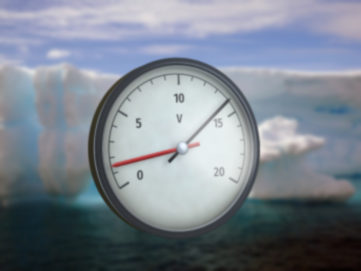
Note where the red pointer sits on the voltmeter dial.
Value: 1.5 V
